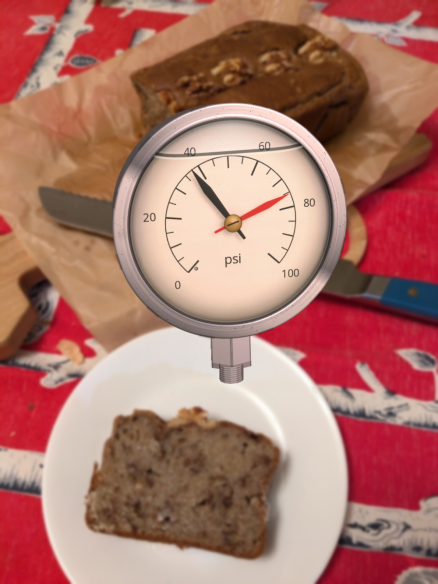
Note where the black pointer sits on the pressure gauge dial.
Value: 37.5 psi
